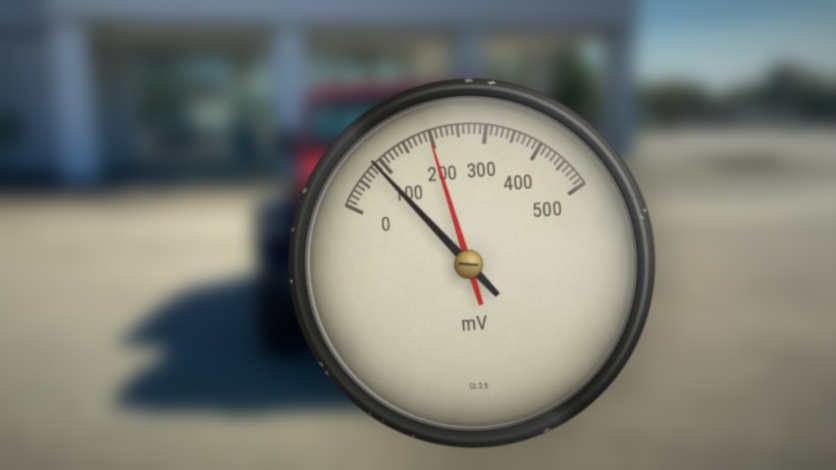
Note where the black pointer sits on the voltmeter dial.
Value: 90 mV
